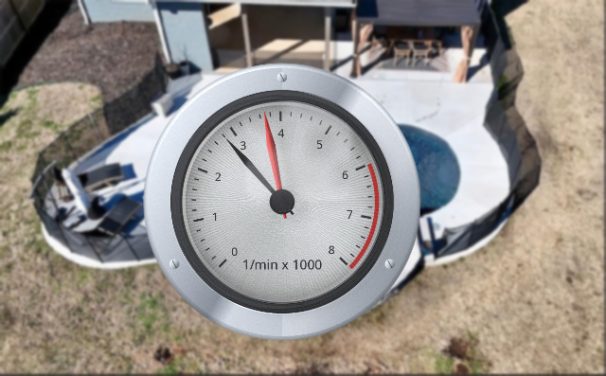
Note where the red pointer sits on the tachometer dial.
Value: 3700 rpm
